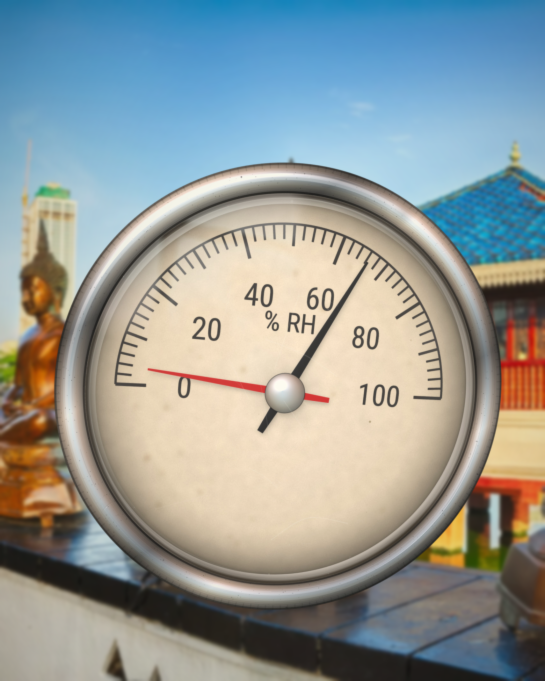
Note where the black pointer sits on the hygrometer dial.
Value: 66 %
